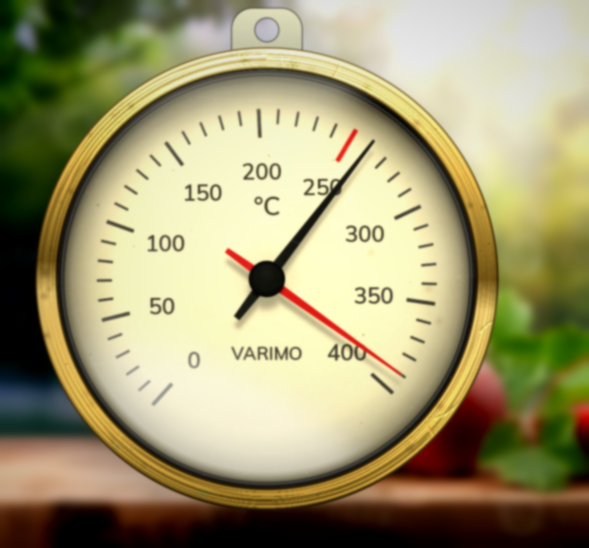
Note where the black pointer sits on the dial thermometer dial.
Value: 260 °C
